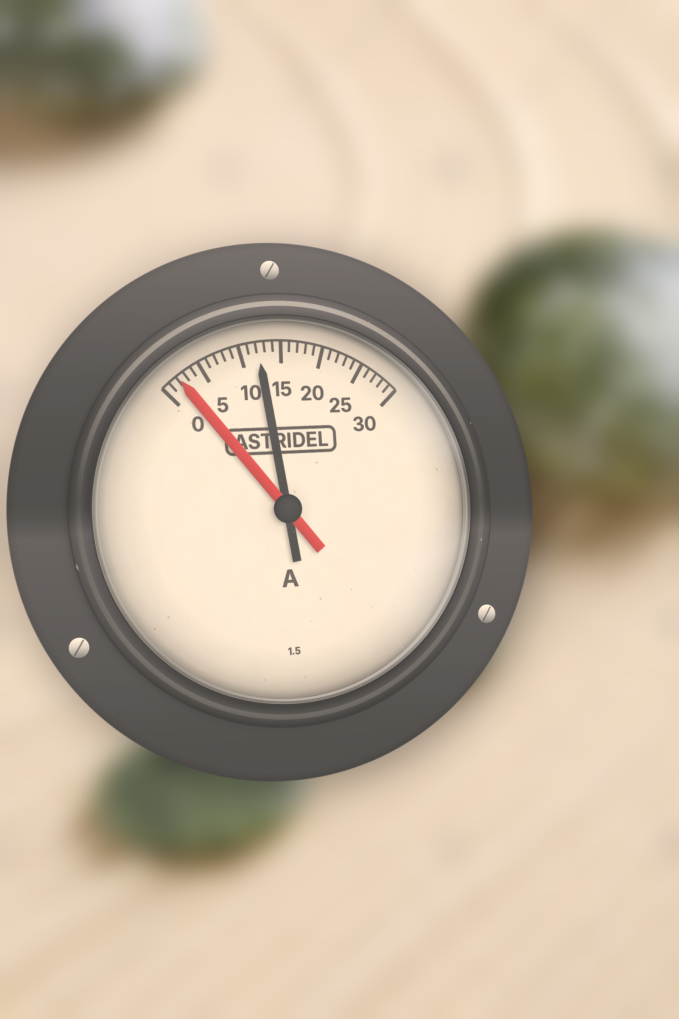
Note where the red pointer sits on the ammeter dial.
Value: 2 A
